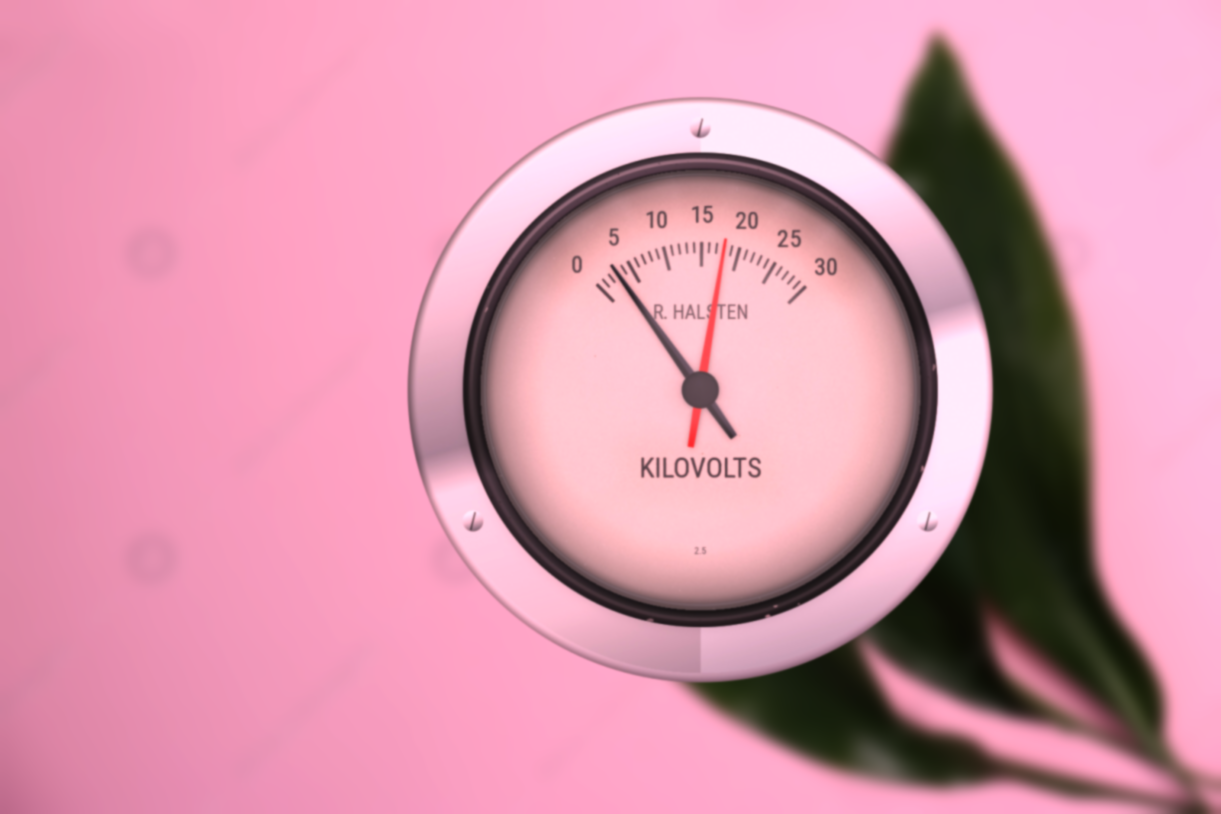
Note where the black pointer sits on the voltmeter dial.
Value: 3 kV
